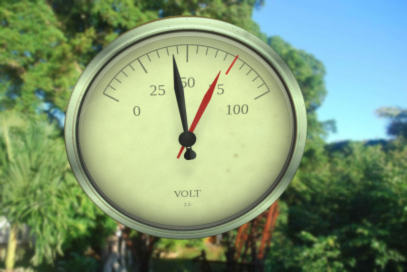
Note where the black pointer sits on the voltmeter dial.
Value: 42.5 V
